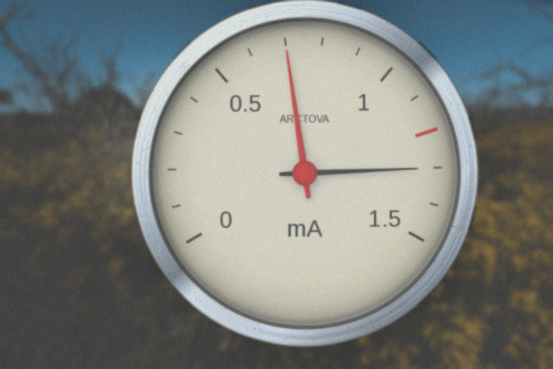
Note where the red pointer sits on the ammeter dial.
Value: 0.7 mA
